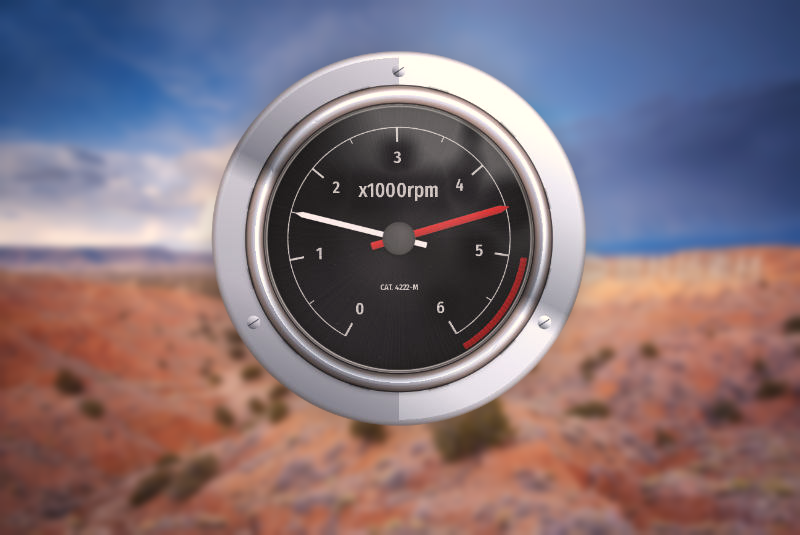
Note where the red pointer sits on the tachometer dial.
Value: 4500 rpm
